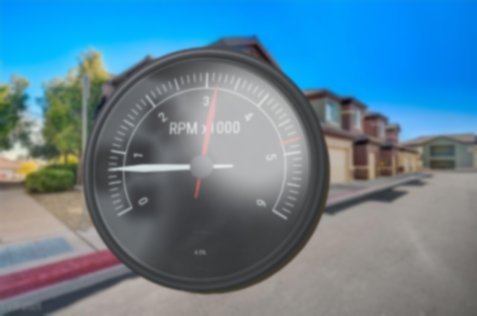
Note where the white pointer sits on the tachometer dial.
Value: 700 rpm
